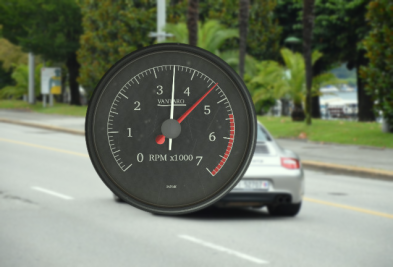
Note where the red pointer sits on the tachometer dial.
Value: 4600 rpm
